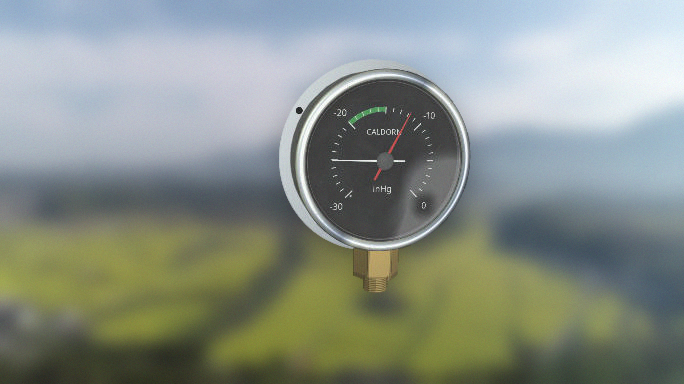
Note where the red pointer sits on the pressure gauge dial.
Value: -12 inHg
